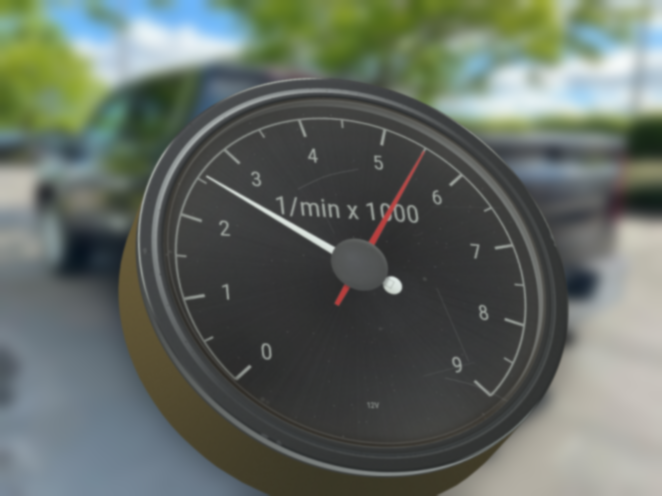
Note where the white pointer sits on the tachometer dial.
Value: 2500 rpm
